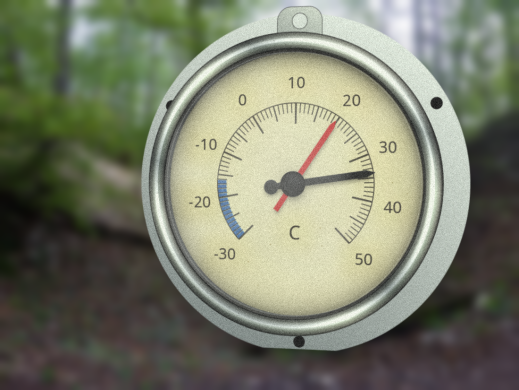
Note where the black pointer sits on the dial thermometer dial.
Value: 34 °C
